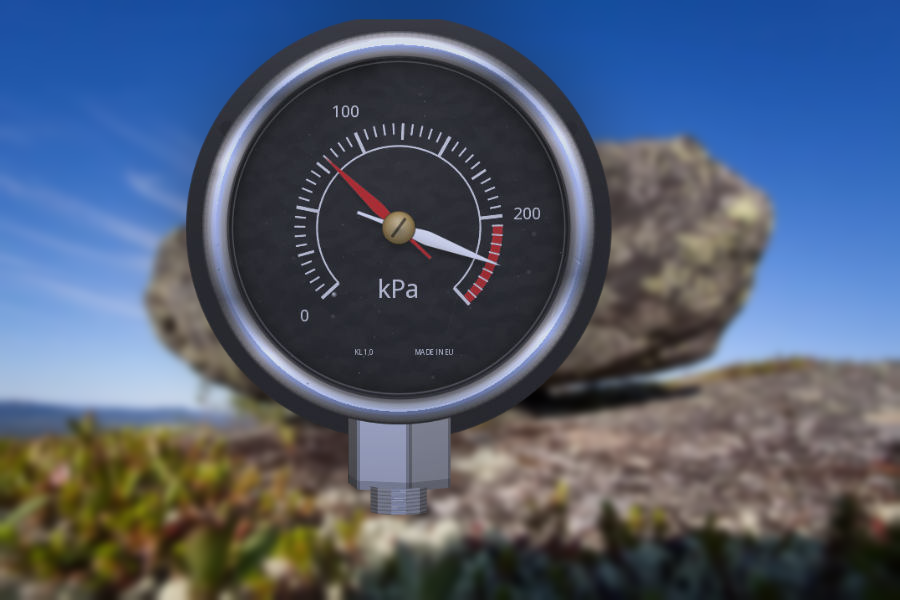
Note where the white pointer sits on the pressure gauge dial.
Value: 225 kPa
